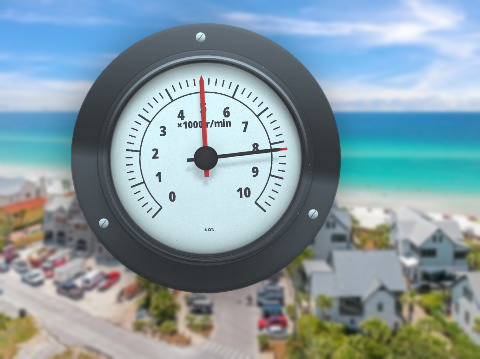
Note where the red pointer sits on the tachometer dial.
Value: 5000 rpm
